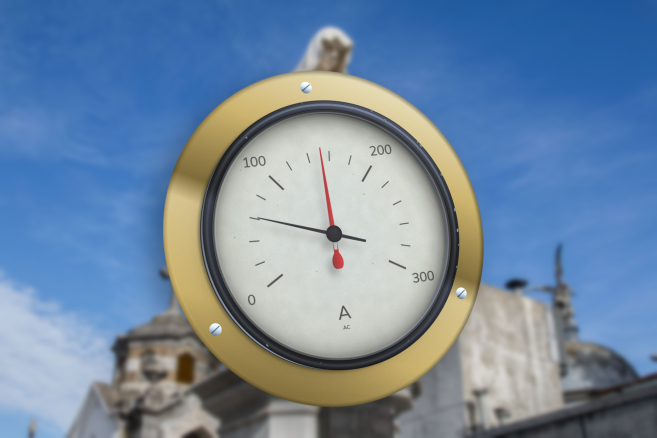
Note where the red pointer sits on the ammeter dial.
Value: 150 A
